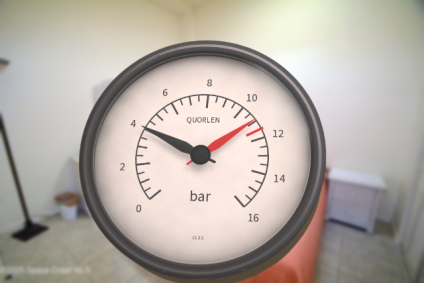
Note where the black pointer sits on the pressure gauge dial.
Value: 4 bar
